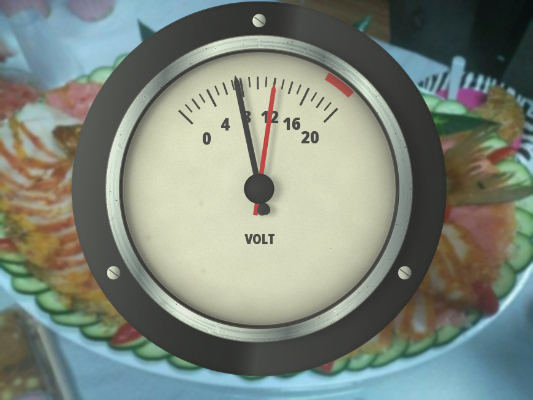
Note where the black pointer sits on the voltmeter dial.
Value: 7.5 V
